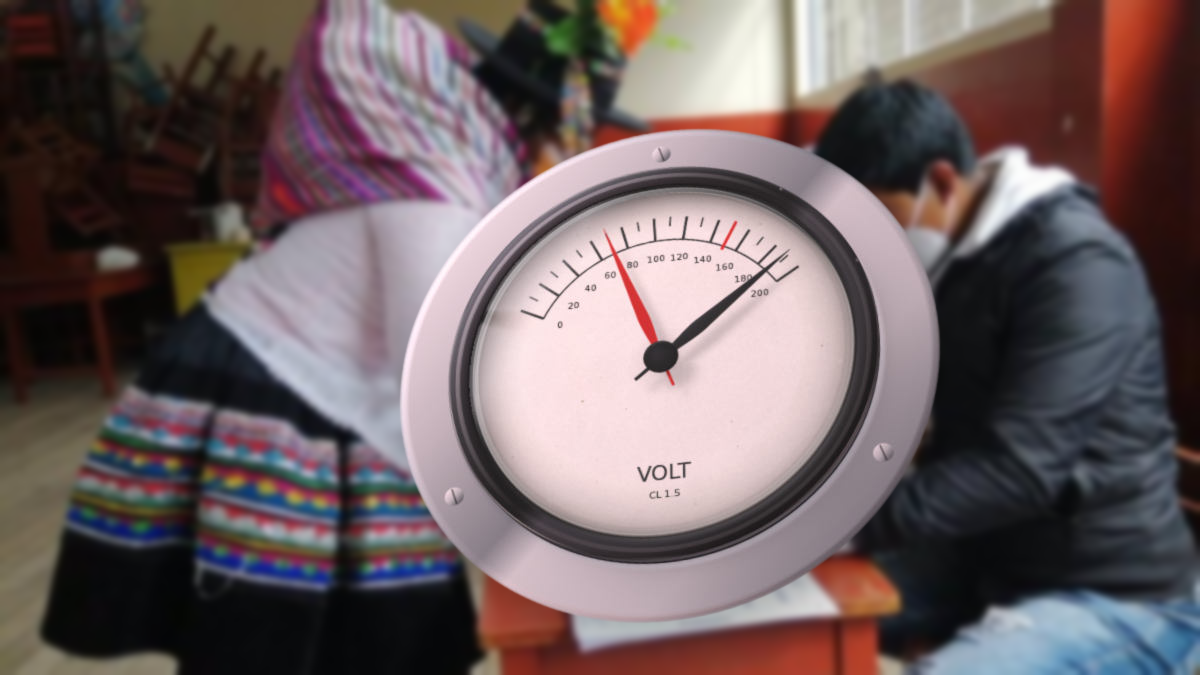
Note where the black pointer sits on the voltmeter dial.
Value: 190 V
